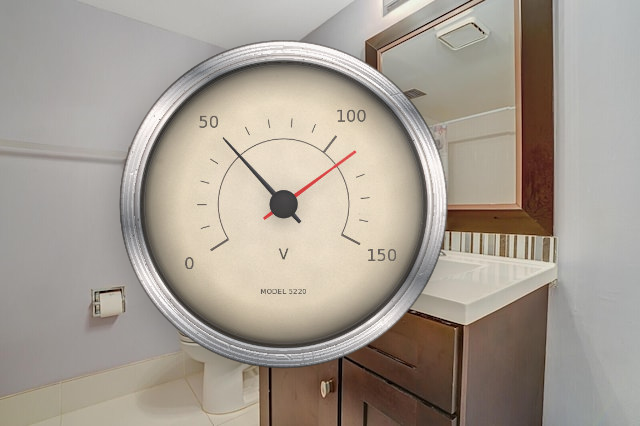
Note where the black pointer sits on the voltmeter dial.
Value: 50 V
